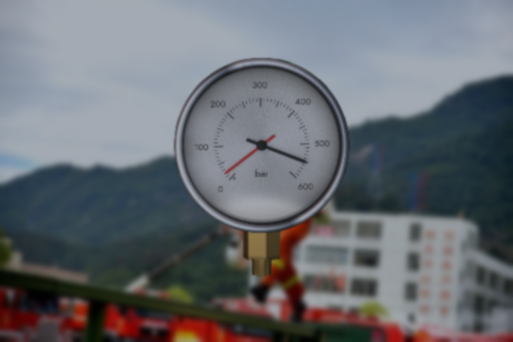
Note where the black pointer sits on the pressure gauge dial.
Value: 550 bar
